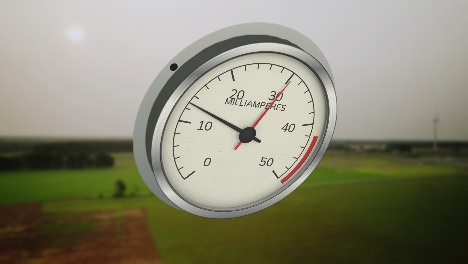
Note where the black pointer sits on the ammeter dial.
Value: 13 mA
